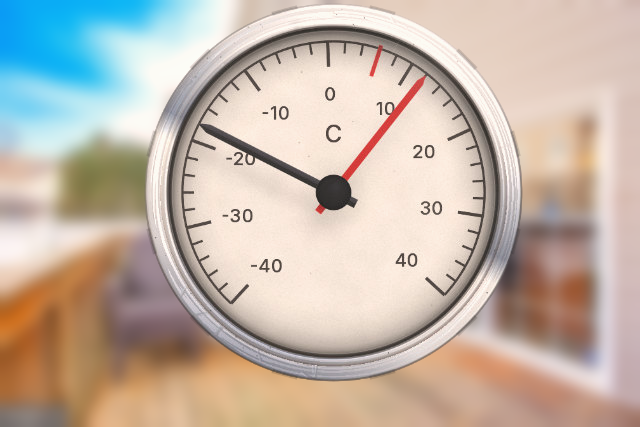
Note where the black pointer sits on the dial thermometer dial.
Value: -18 °C
